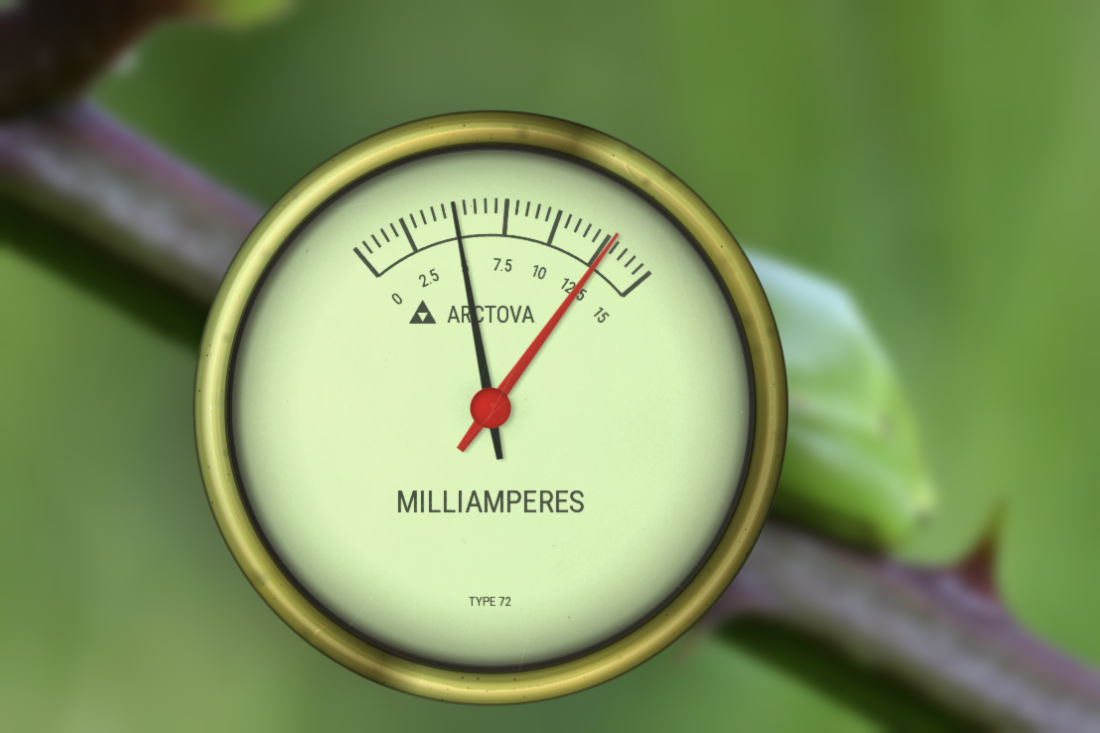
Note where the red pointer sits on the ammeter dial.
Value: 12.75 mA
